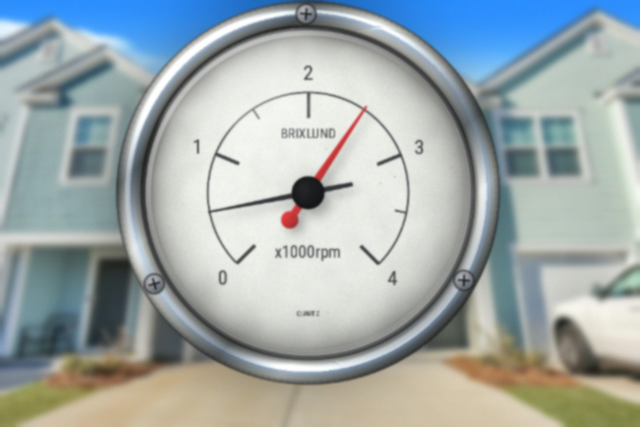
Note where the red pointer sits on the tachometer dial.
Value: 2500 rpm
